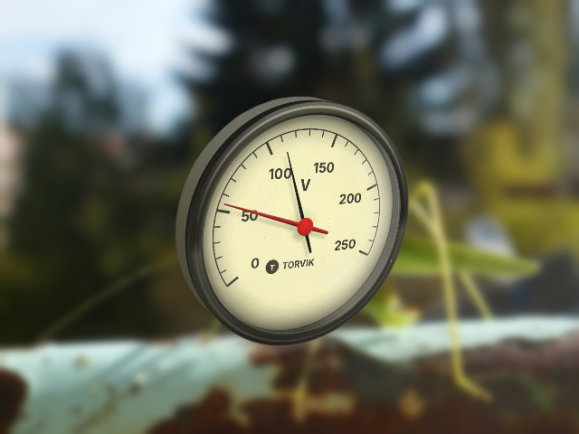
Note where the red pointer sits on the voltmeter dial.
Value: 55 V
